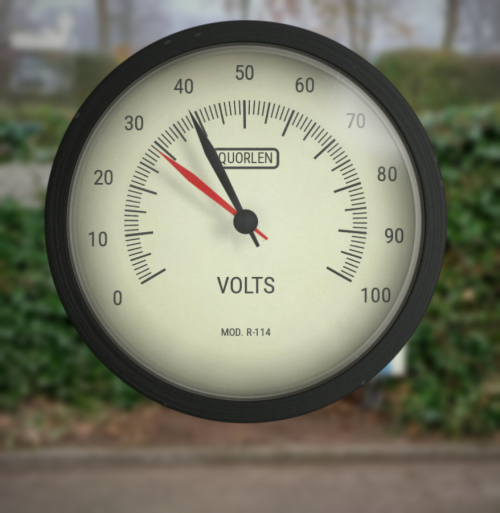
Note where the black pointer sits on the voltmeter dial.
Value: 39 V
